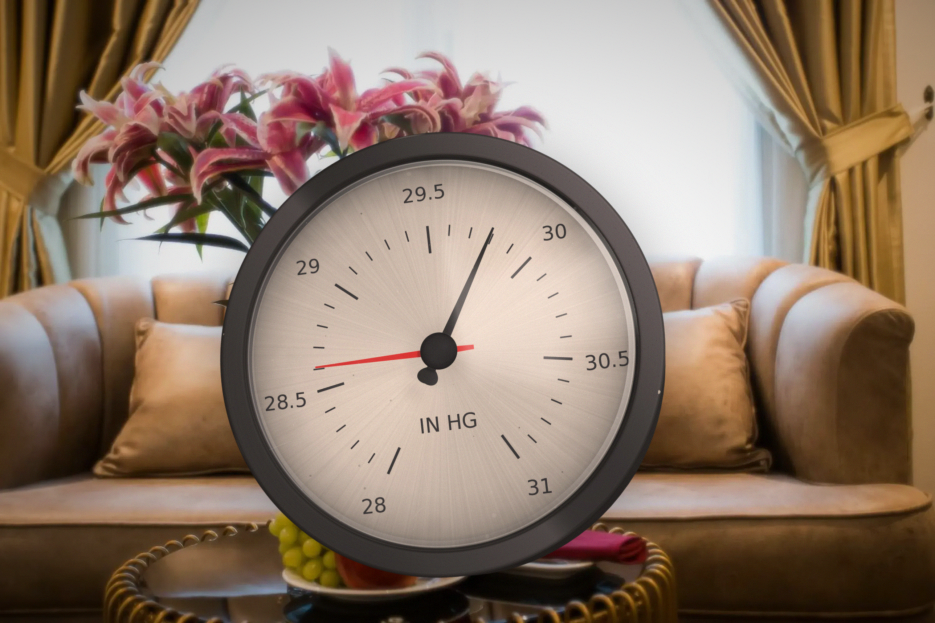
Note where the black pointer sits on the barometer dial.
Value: 29.8 inHg
